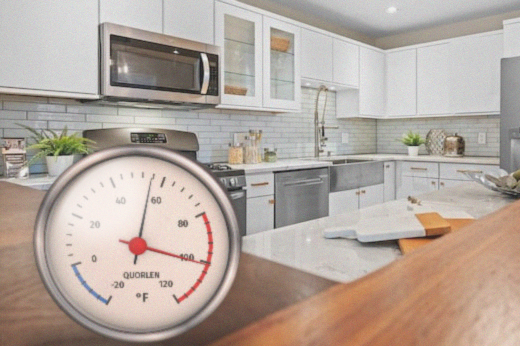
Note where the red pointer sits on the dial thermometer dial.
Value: 100 °F
